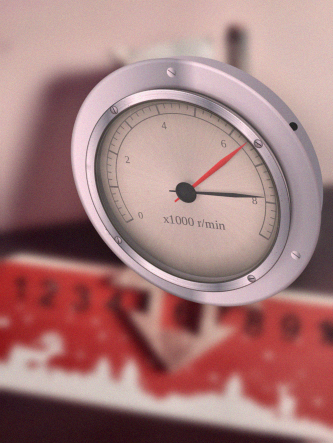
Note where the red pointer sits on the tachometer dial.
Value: 6400 rpm
